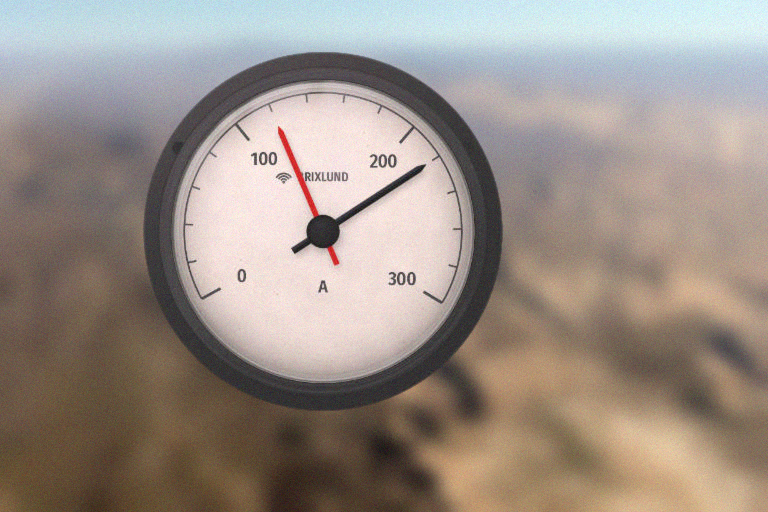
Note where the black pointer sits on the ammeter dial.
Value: 220 A
